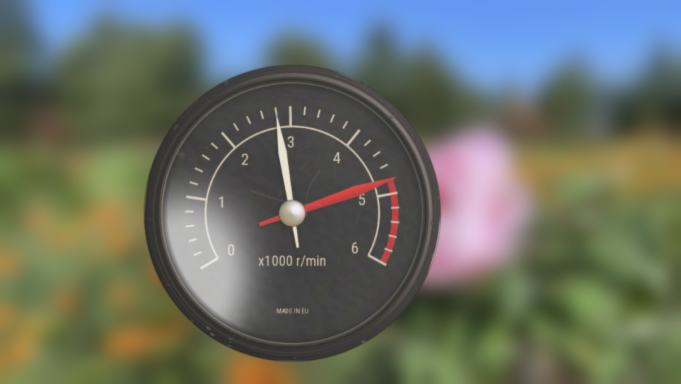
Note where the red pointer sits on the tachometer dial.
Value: 4800 rpm
